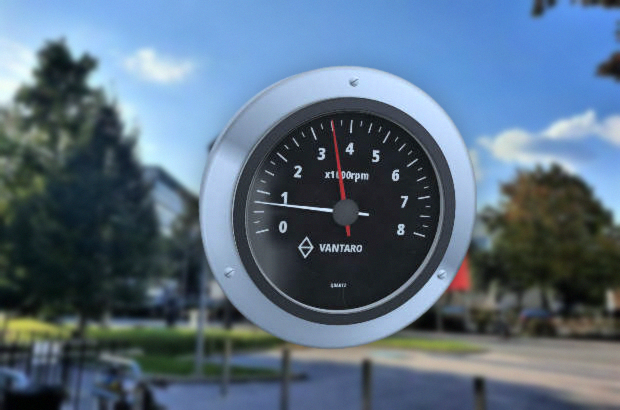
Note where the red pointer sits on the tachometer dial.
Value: 3500 rpm
